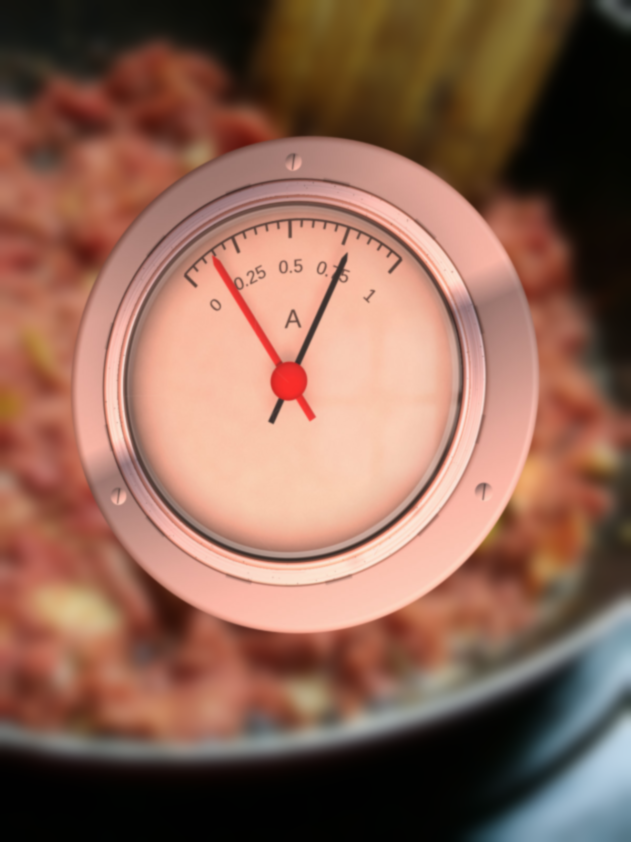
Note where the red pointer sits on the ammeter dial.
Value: 0.15 A
